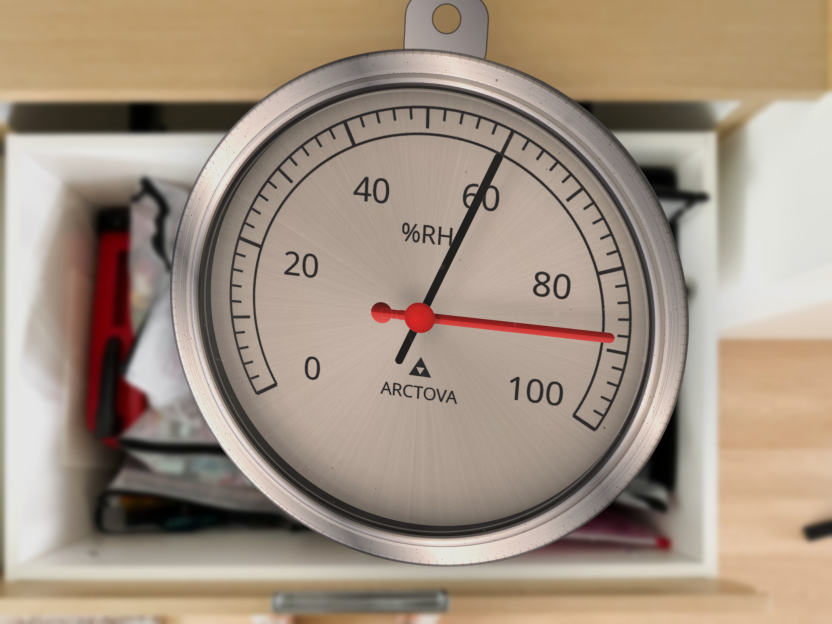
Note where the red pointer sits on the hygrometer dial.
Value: 88 %
